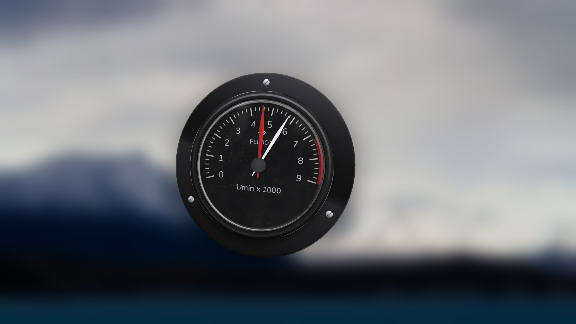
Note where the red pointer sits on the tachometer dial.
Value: 4600 rpm
